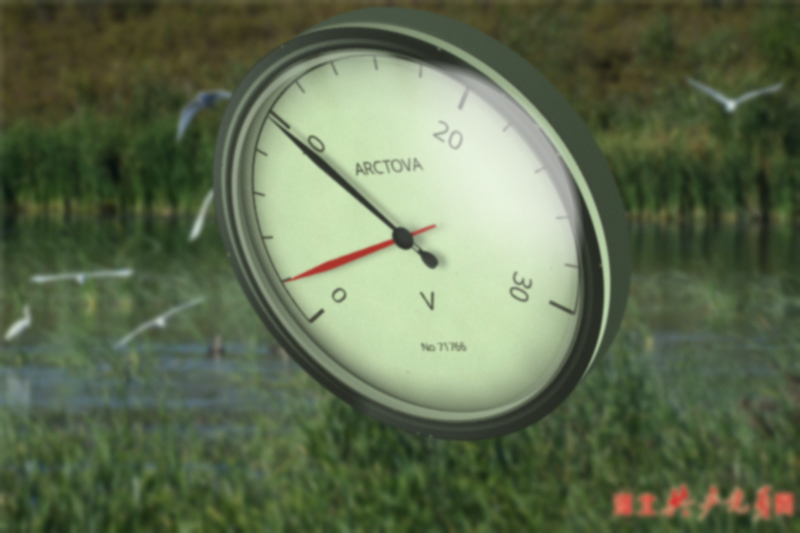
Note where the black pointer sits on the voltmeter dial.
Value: 10 V
